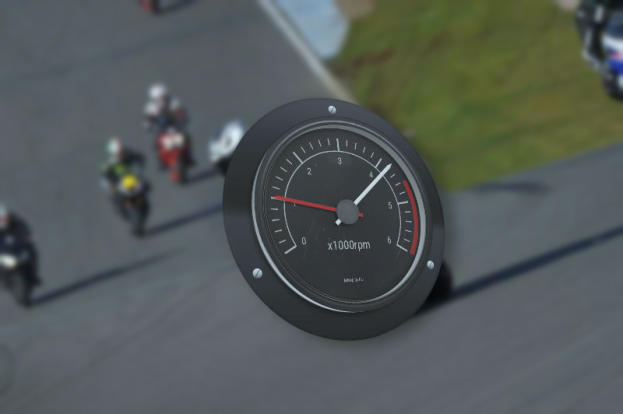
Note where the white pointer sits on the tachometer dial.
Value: 4200 rpm
